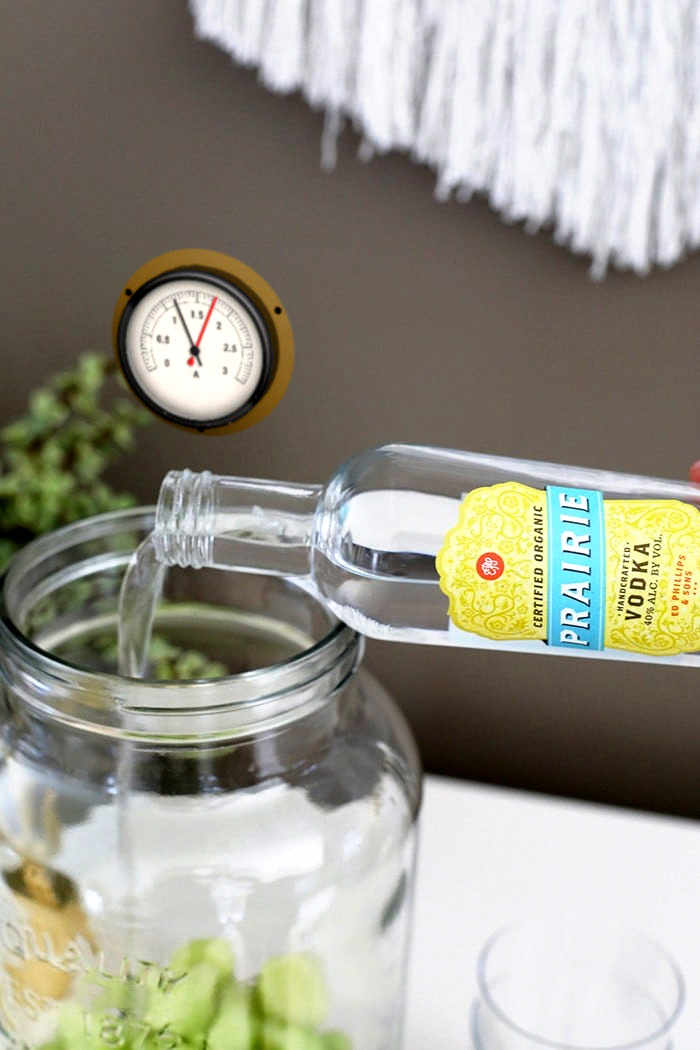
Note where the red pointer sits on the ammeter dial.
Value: 1.75 A
